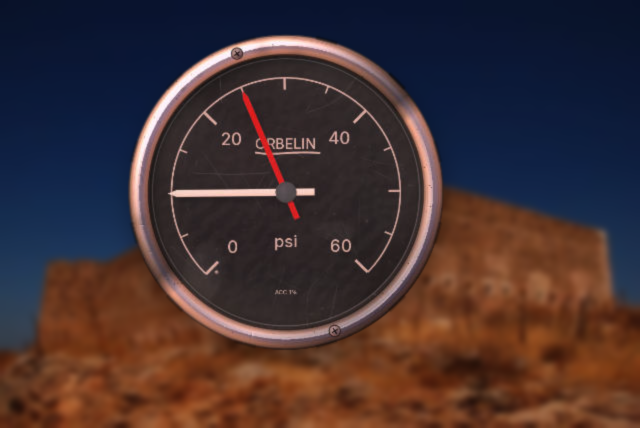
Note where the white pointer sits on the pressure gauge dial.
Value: 10 psi
